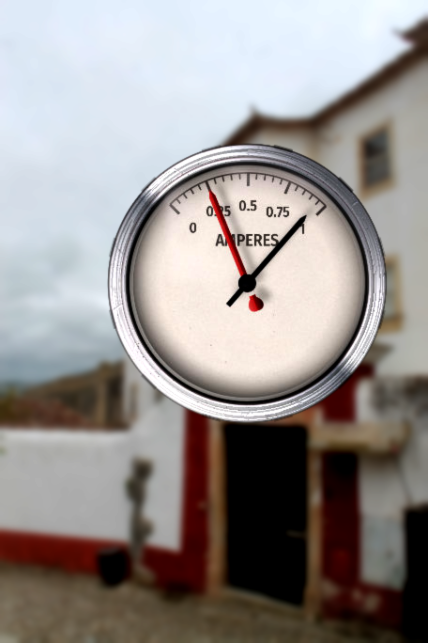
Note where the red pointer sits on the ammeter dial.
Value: 0.25 A
